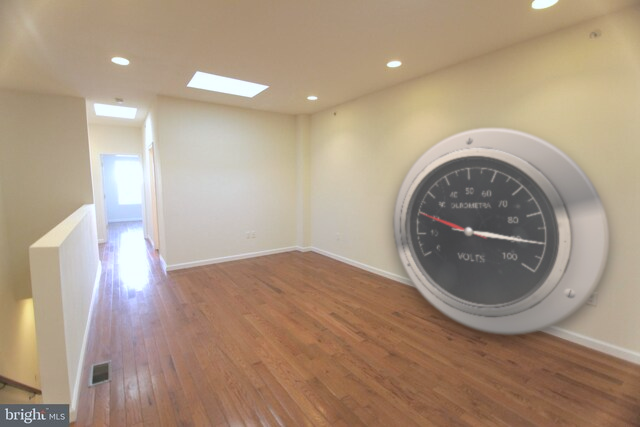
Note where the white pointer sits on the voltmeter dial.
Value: 90 V
